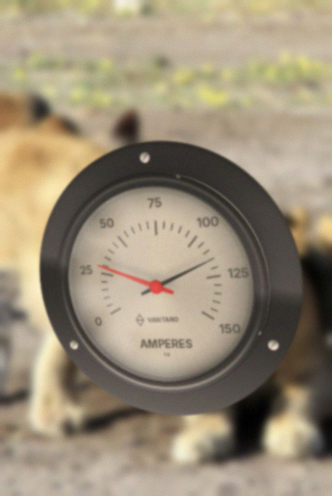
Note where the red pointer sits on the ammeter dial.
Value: 30 A
